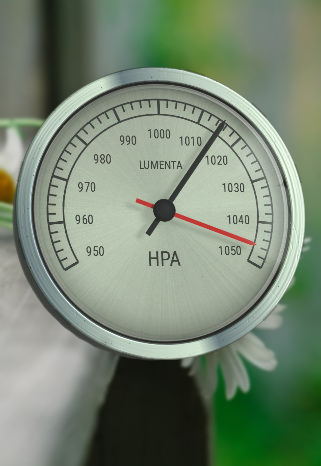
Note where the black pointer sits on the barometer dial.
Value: 1015 hPa
